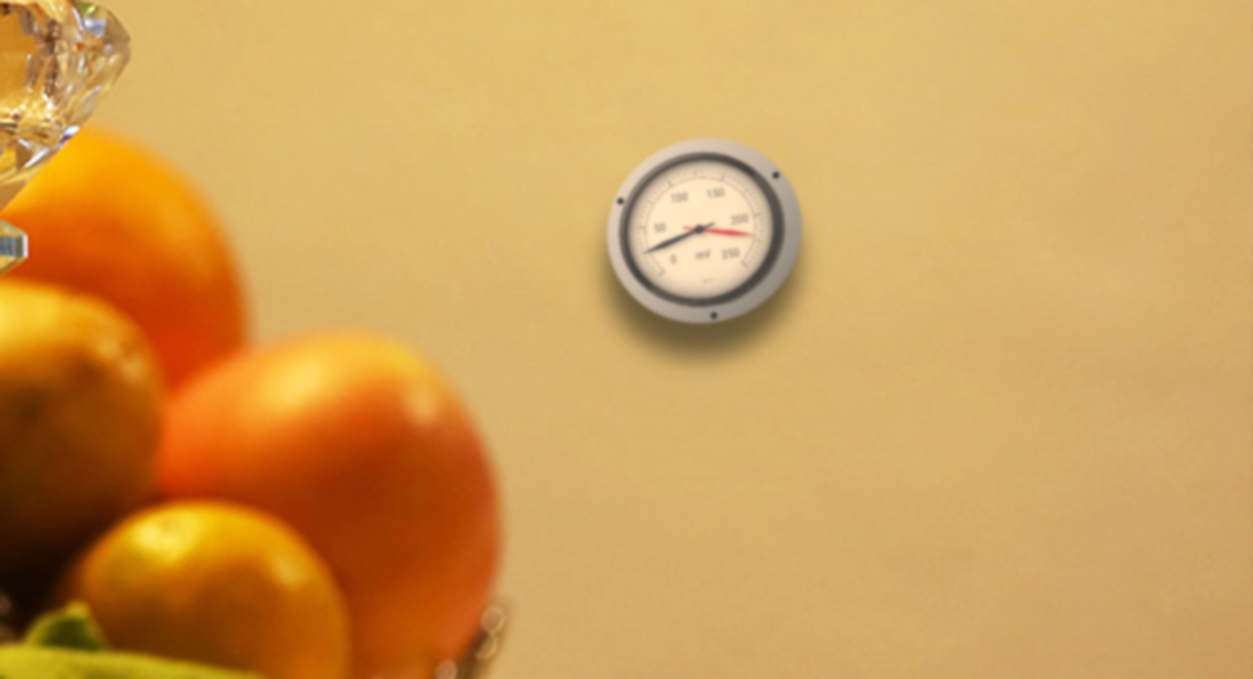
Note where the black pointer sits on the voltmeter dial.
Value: 25 mV
